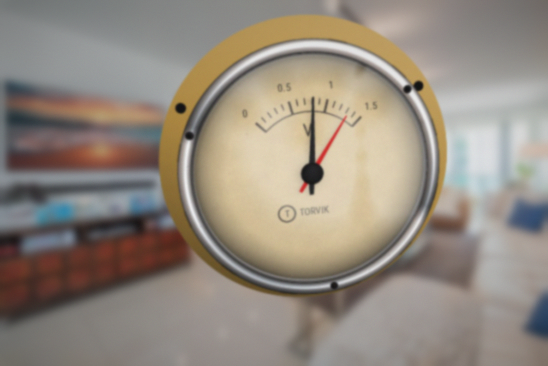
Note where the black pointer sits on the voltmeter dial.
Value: 0.8 V
